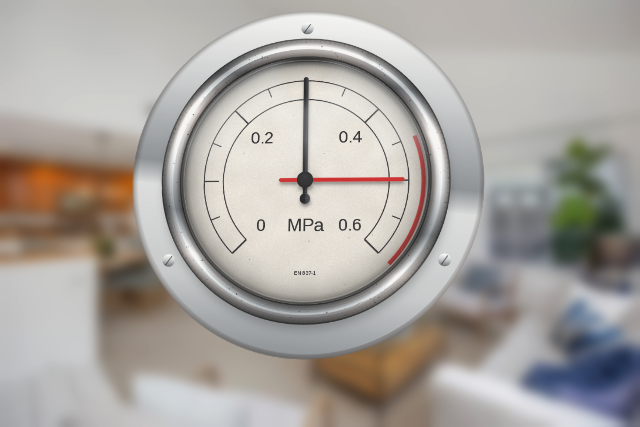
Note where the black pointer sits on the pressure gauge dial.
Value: 0.3 MPa
